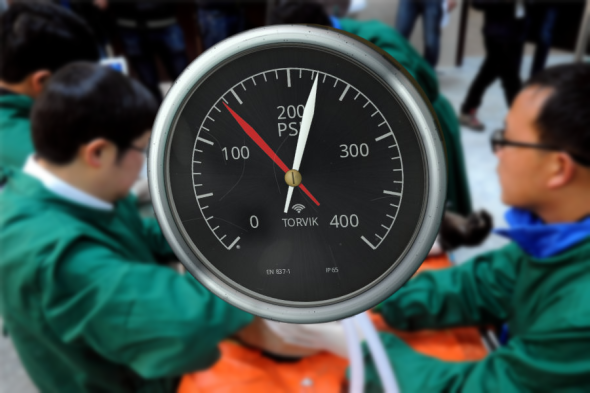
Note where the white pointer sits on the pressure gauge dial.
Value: 225 psi
